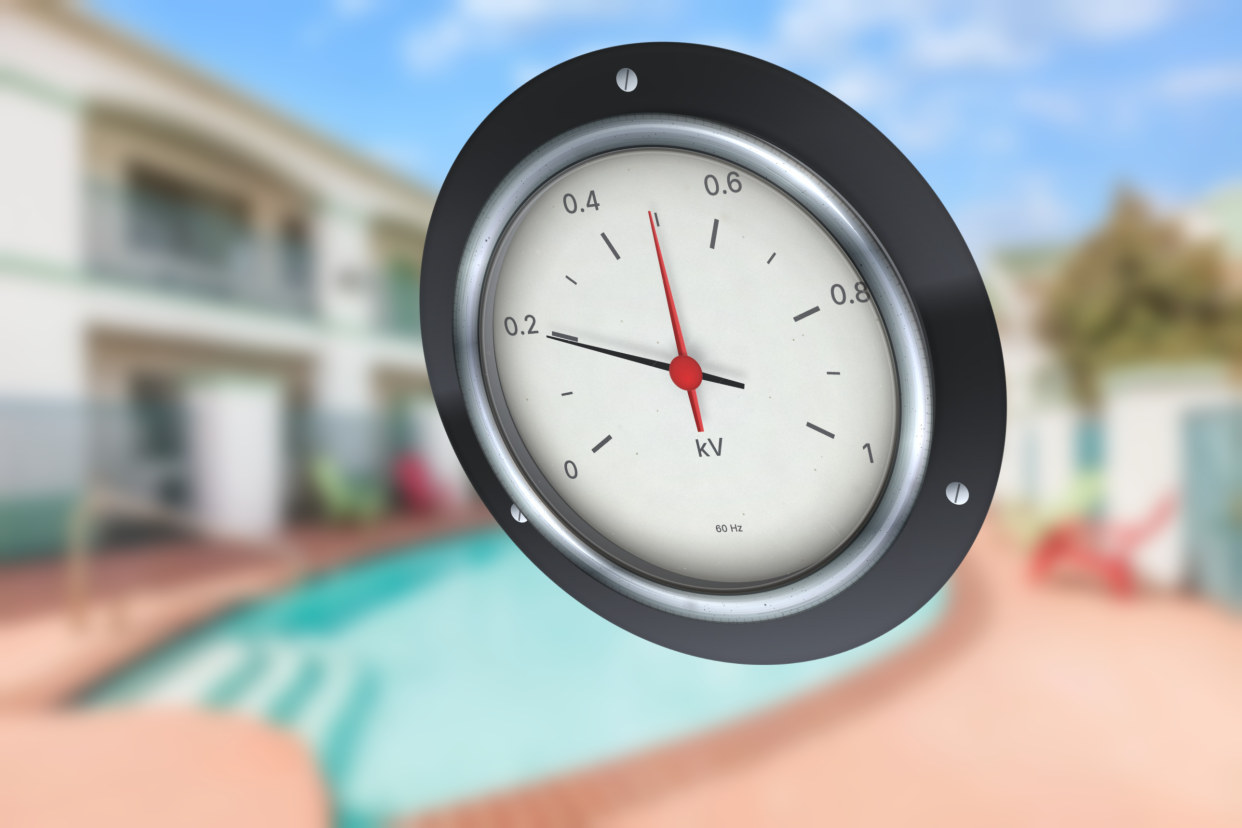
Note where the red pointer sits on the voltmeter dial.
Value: 0.5 kV
